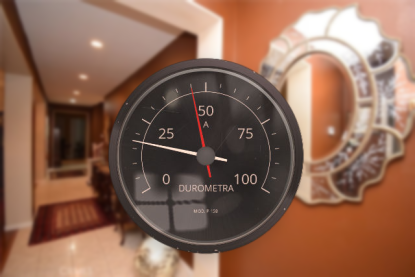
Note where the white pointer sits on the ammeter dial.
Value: 17.5 A
